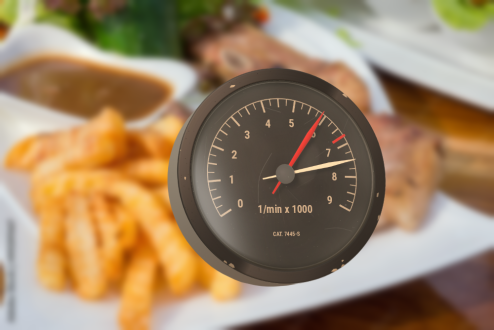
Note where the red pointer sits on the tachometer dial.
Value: 5875 rpm
